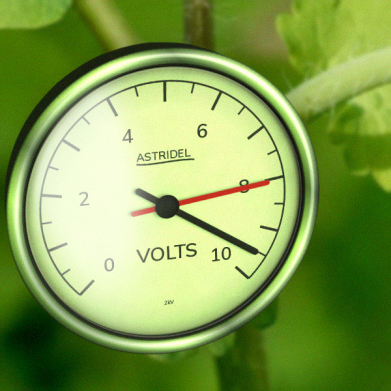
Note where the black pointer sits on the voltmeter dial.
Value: 9.5 V
